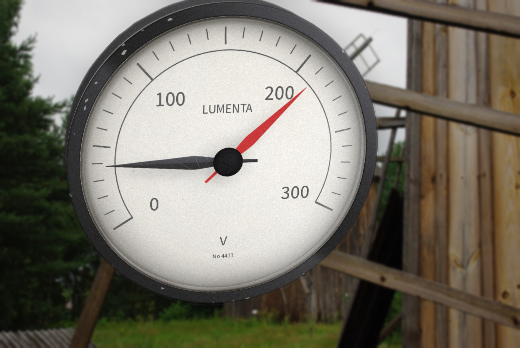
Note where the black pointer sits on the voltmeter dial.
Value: 40 V
